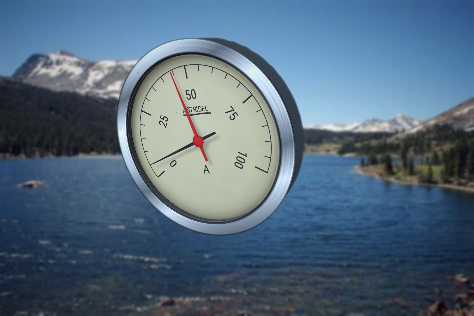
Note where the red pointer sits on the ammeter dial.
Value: 45 A
